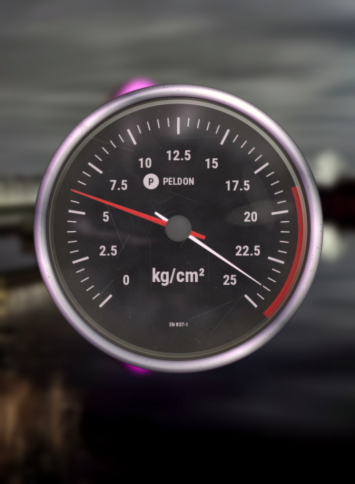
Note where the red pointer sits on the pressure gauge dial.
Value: 6 kg/cm²
